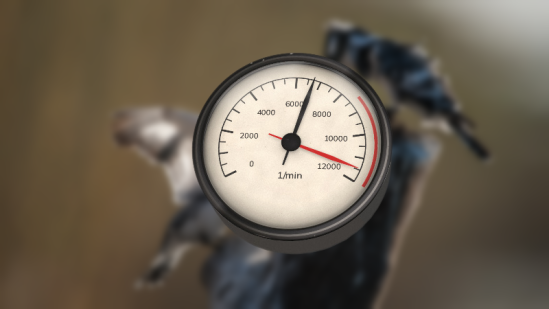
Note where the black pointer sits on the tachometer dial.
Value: 6750 rpm
